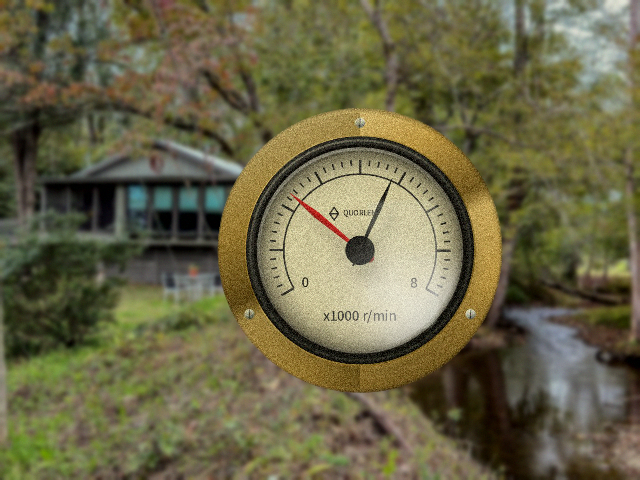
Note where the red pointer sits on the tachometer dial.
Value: 2300 rpm
